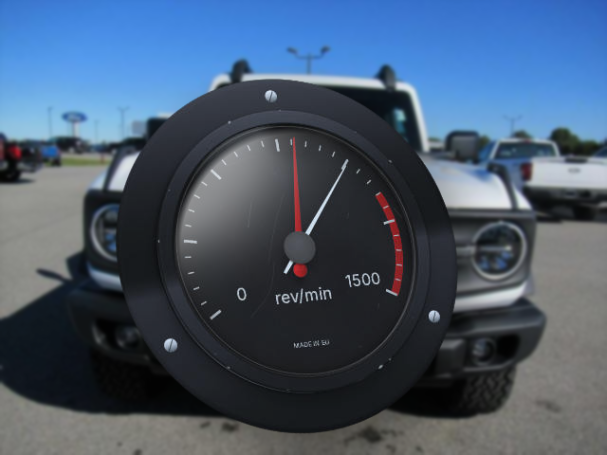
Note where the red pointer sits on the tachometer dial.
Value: 800 rpm
